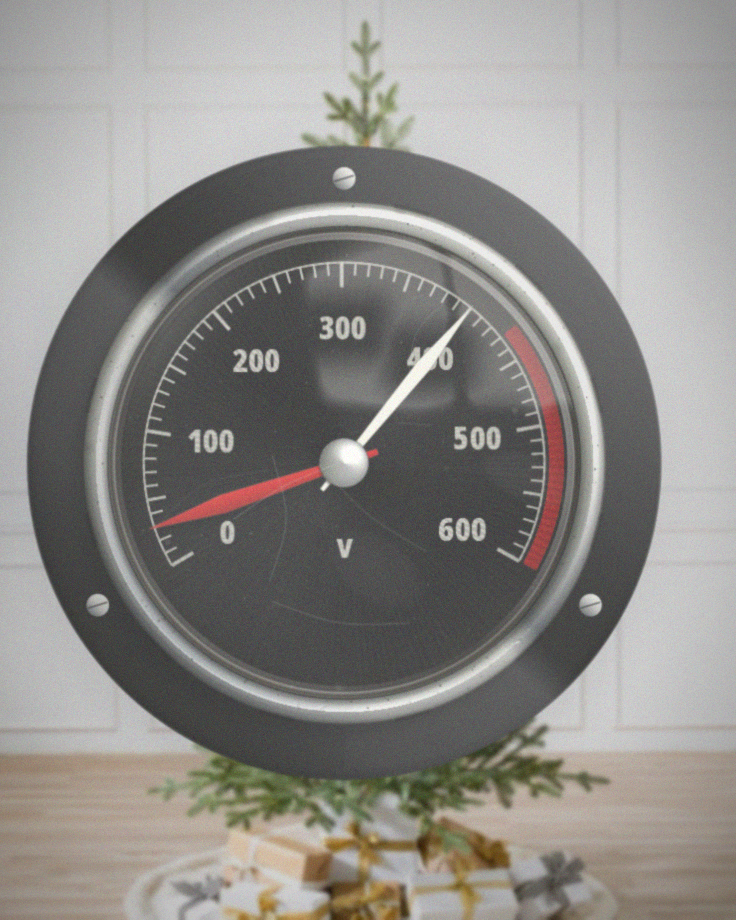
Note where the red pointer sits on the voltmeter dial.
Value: 30 V
